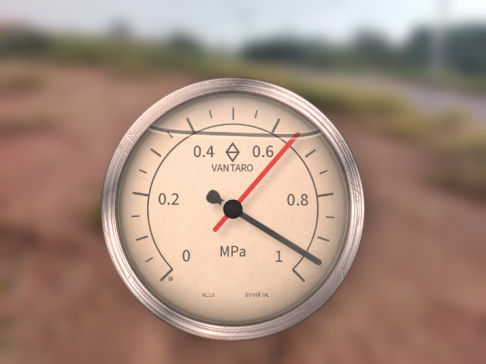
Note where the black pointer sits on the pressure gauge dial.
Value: 0.95 MPa
